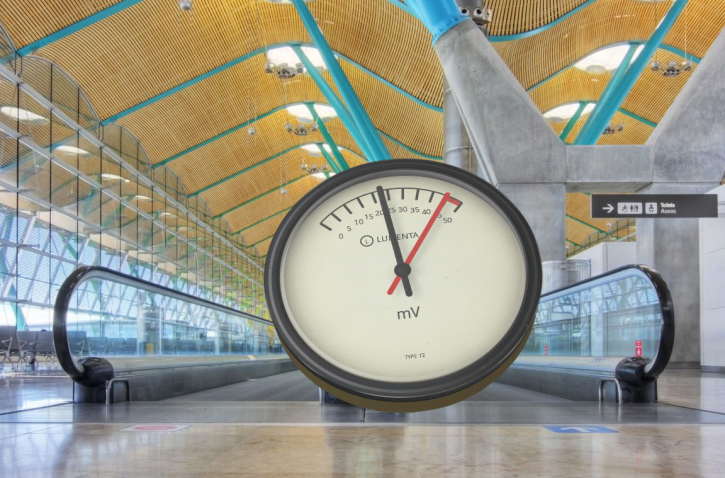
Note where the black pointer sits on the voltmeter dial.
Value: 22.5 mV
